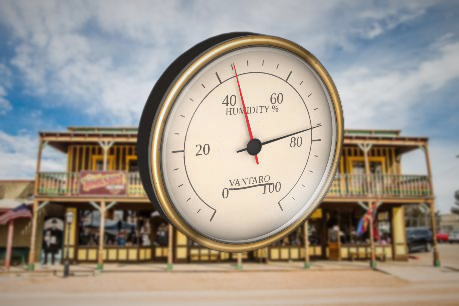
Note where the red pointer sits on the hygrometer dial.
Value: 44 %
